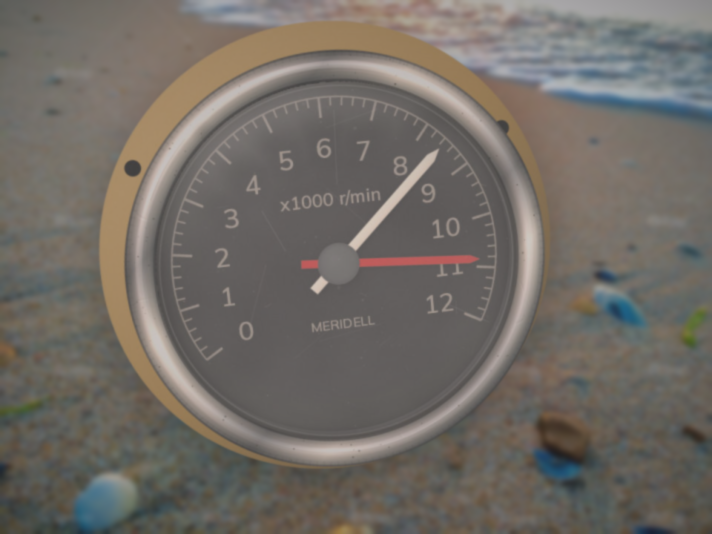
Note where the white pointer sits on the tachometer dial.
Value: 8400 rpm
